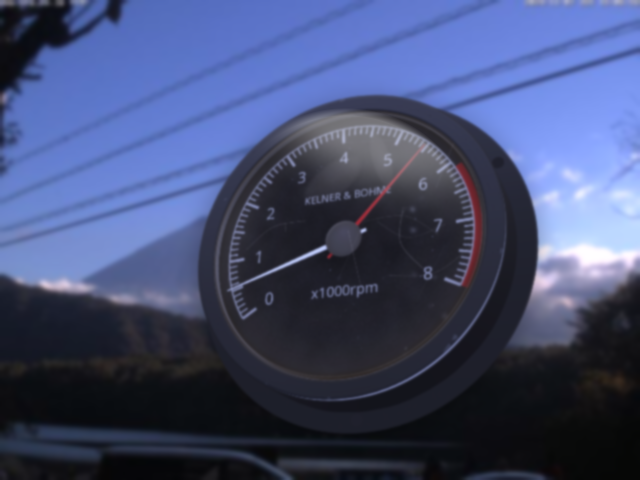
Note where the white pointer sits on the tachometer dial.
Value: 500 rpm
